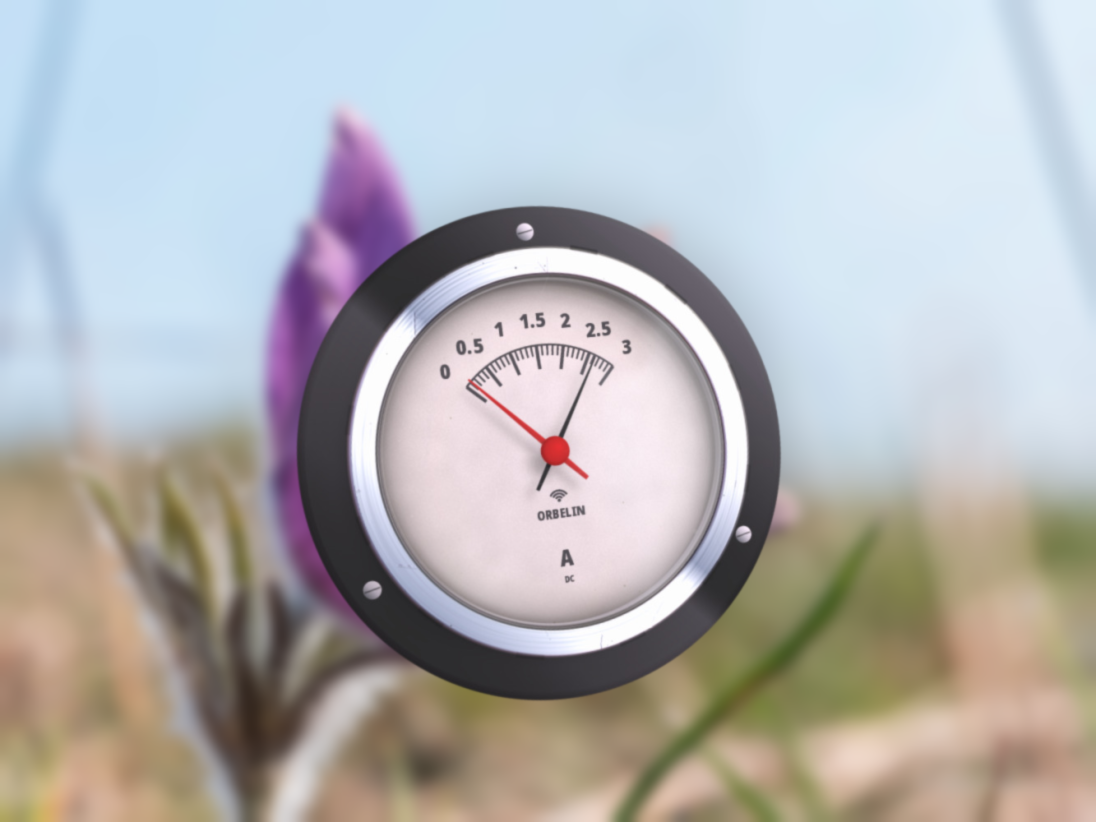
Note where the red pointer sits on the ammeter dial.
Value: 0.1 A
